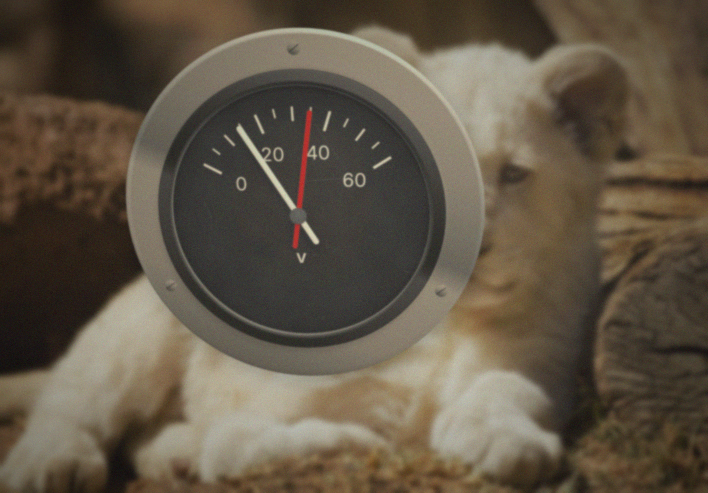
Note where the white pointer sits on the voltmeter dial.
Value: 15 V
